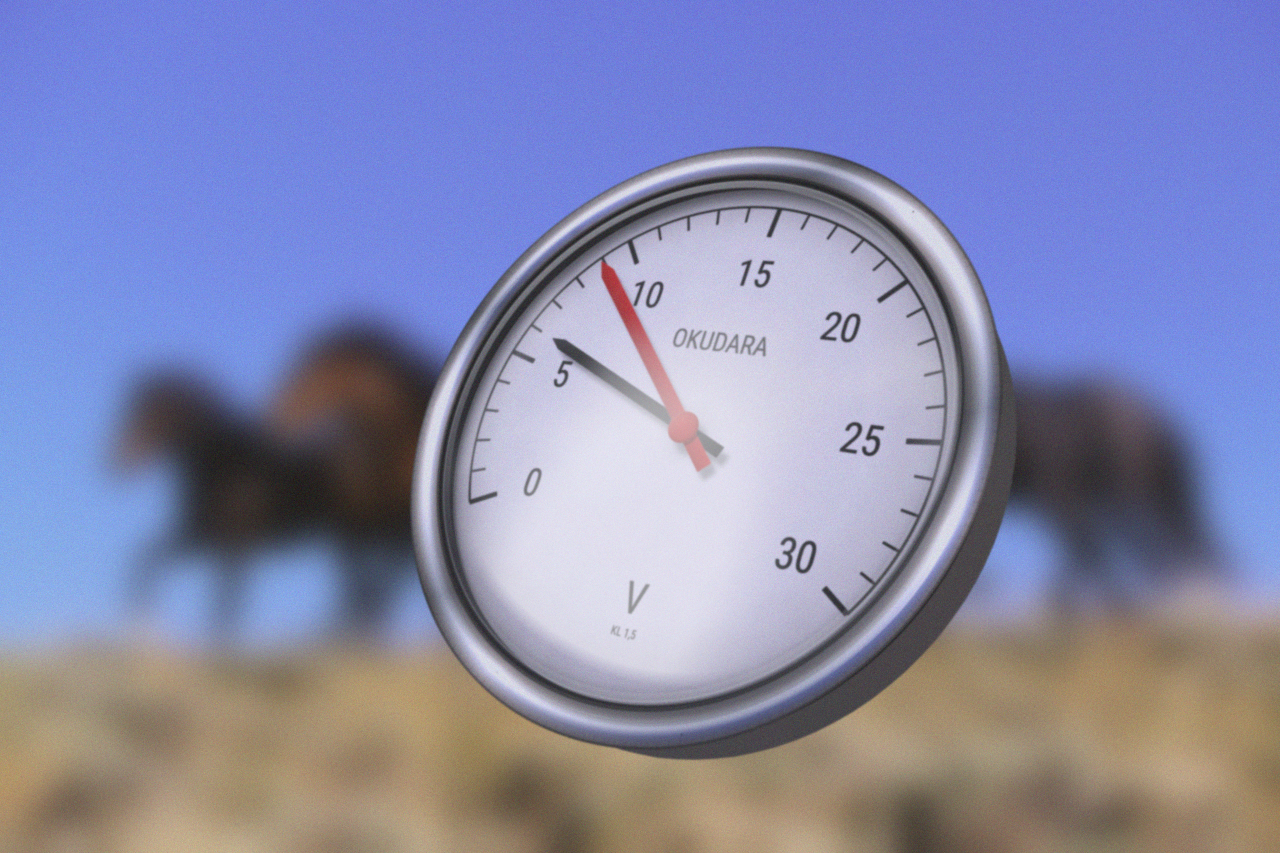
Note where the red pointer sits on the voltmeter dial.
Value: 9 V
